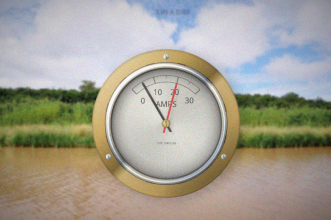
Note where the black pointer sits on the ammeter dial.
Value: 5 A
